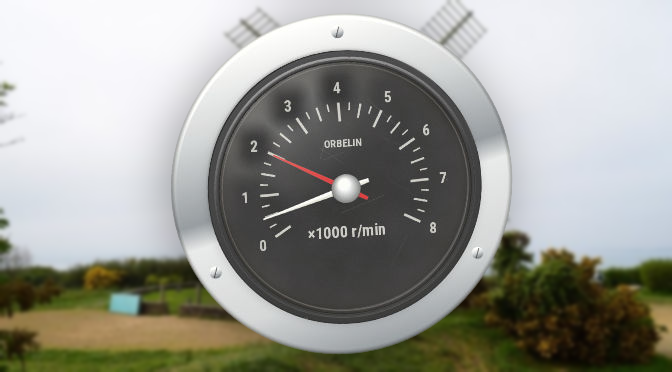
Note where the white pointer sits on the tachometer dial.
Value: 500 rpm
